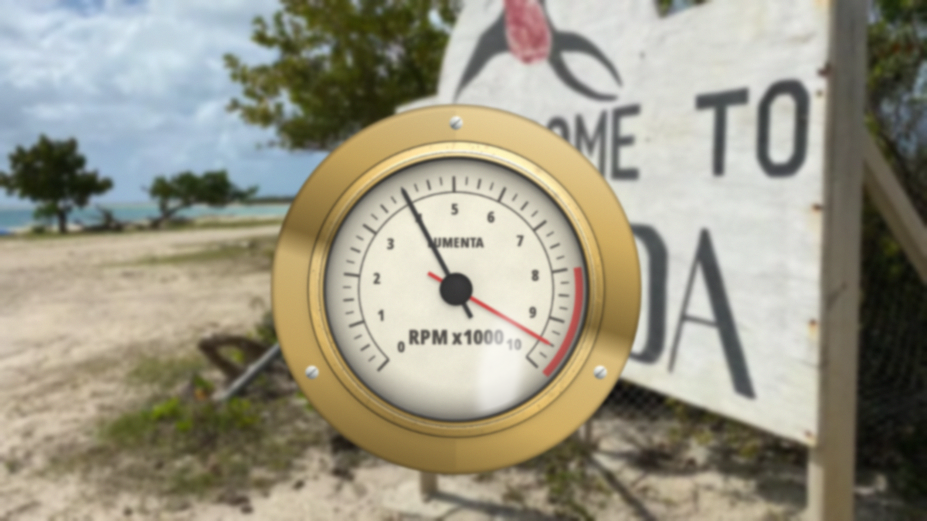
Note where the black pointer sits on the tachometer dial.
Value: 4000 rpm
